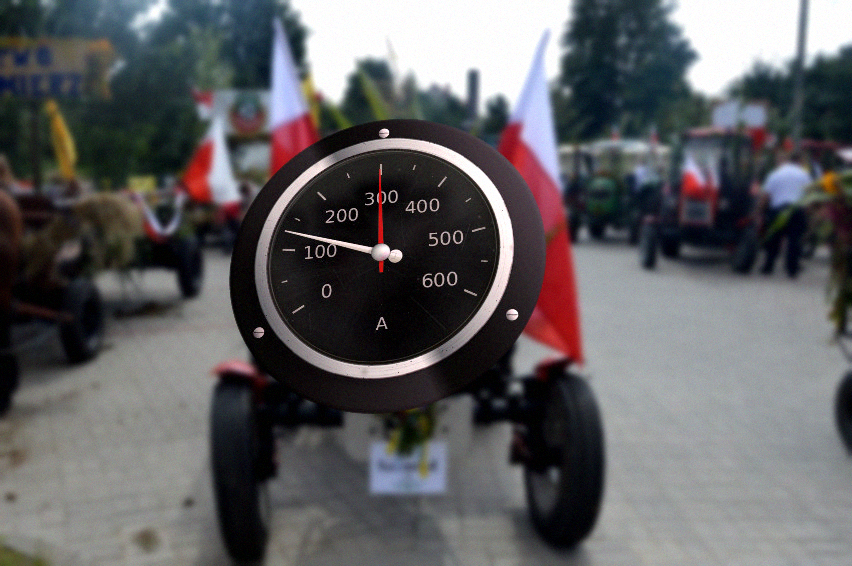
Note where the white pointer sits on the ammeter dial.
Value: 125 A
